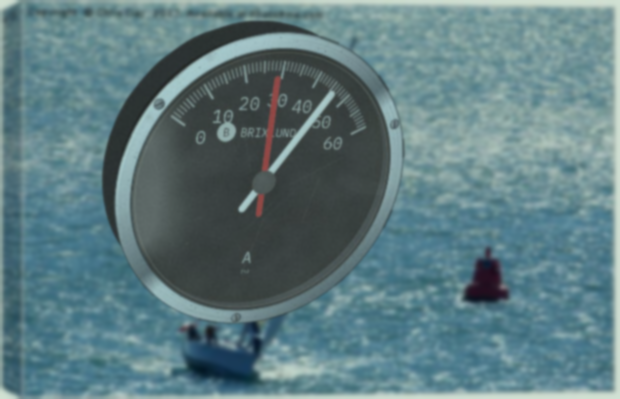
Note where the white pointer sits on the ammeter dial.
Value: 45 A
